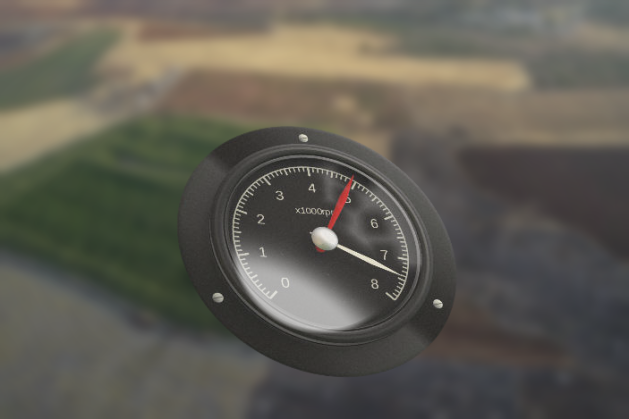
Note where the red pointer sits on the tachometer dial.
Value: 4900 rpm
